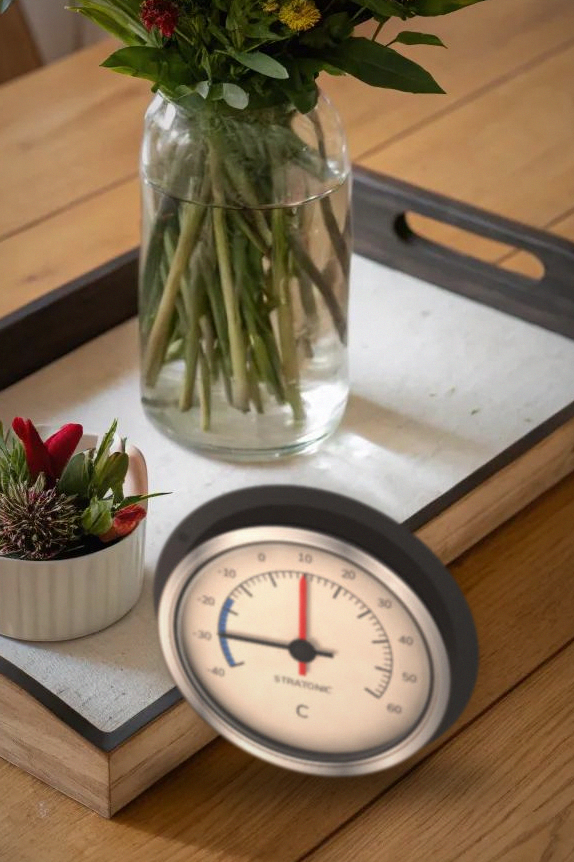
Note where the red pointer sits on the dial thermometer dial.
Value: 10 °C
